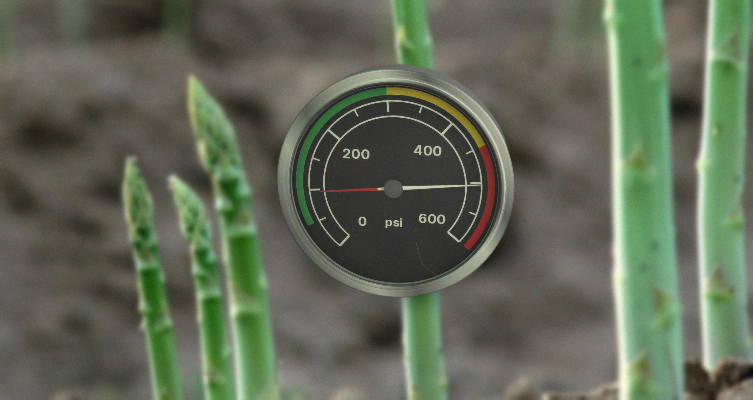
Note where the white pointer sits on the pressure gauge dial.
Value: 500 psi
